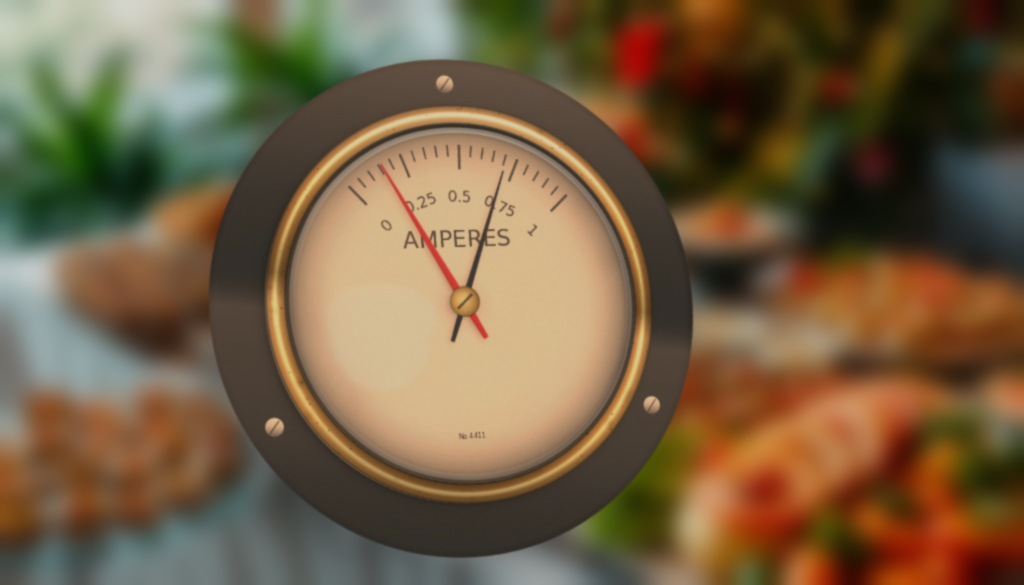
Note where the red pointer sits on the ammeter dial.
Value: 0.15 A
